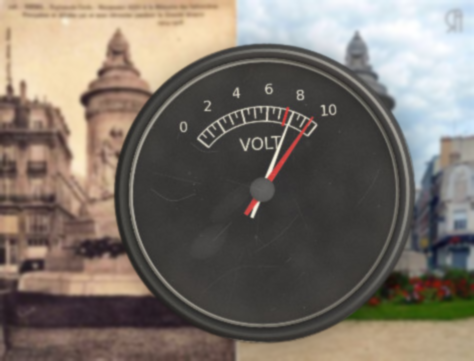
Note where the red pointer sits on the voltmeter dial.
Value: 9.5 V
